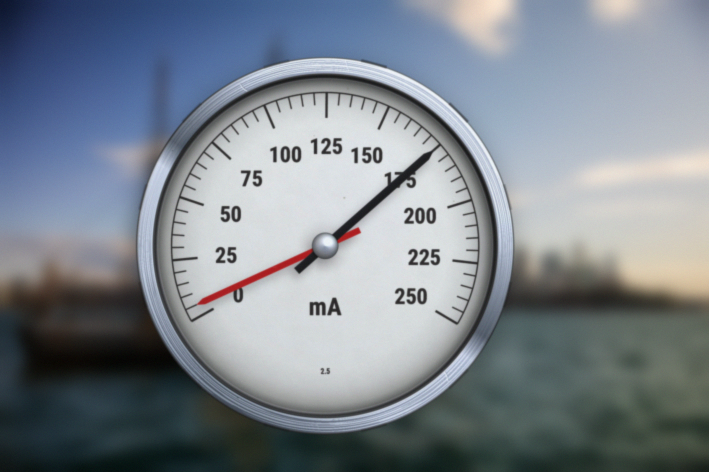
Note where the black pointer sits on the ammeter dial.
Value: 175 mA
